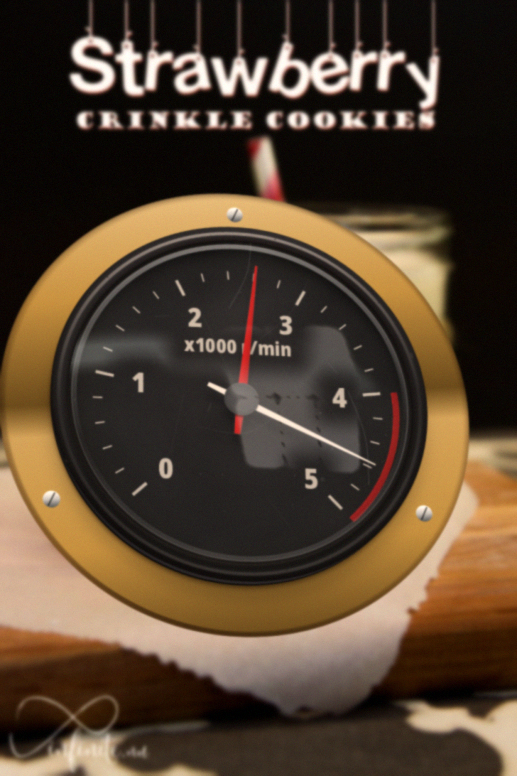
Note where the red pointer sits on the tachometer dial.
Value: 2600 rpm
